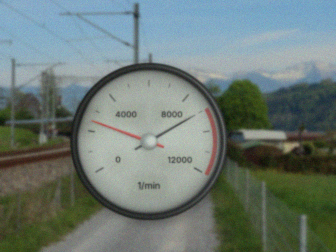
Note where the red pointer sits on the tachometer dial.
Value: 2500 rpm
